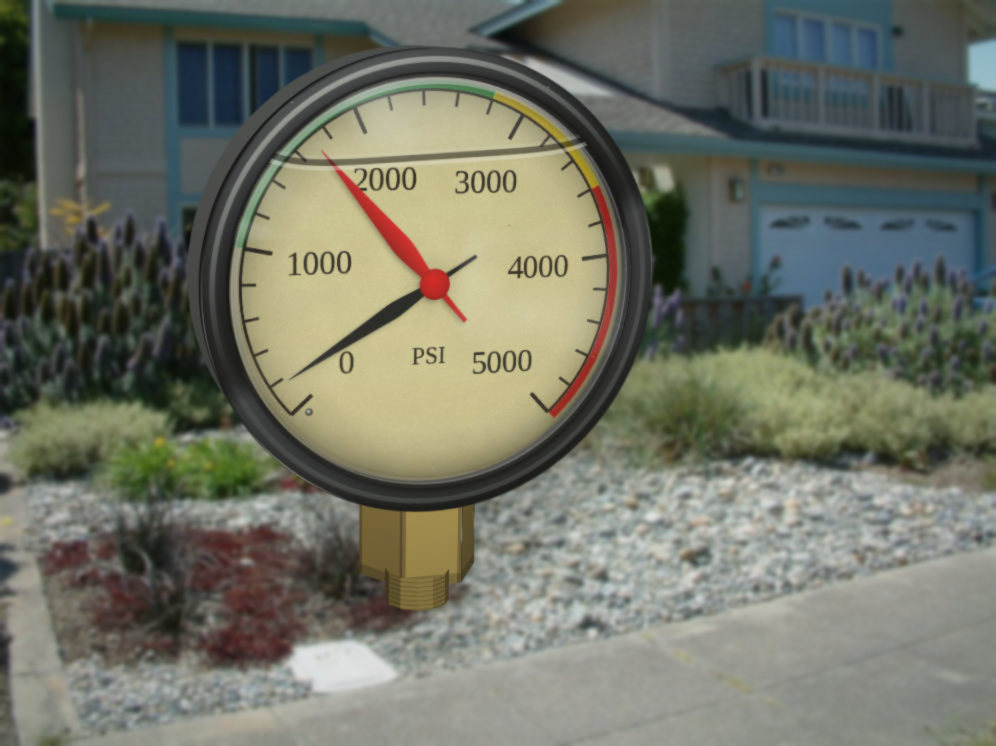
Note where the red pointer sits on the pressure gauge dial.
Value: 1700 psi
